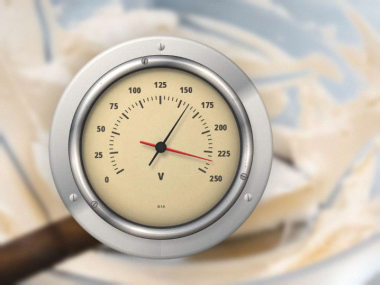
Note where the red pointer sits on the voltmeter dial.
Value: 235 V
